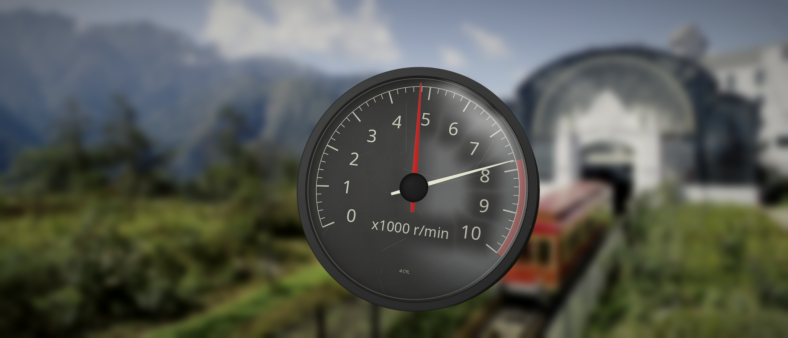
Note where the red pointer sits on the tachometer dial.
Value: 4800 rpm
